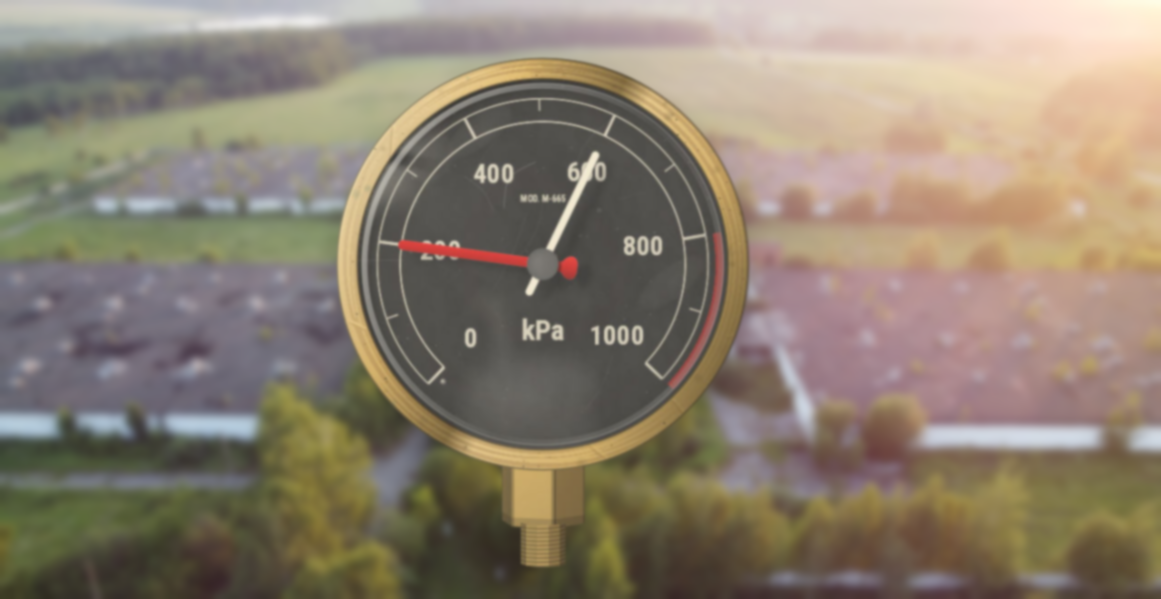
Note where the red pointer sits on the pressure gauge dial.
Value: 200 kPa
